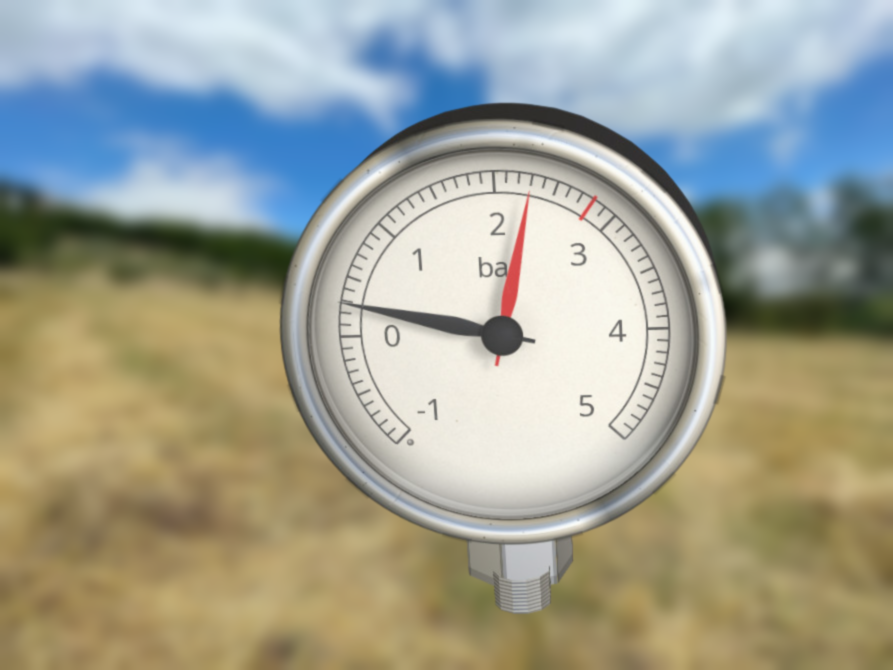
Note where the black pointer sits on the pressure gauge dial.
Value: 0.3 bar
